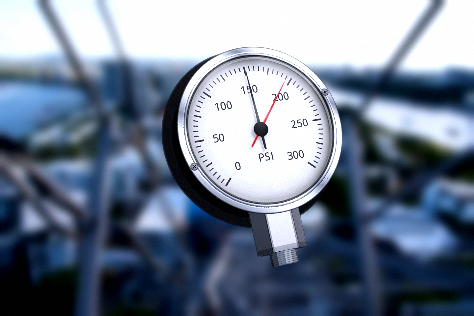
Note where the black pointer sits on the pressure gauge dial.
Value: 150 psi
